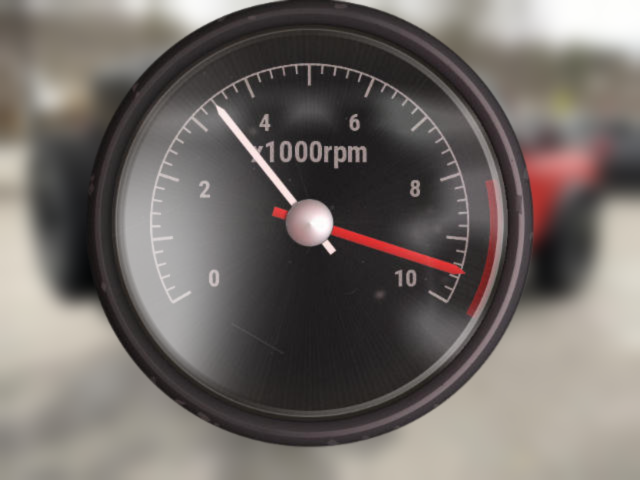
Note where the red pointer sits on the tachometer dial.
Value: 9500 rpm
